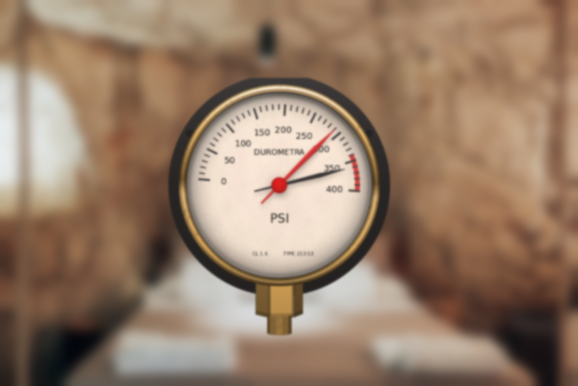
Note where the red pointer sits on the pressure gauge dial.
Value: 290 psi
